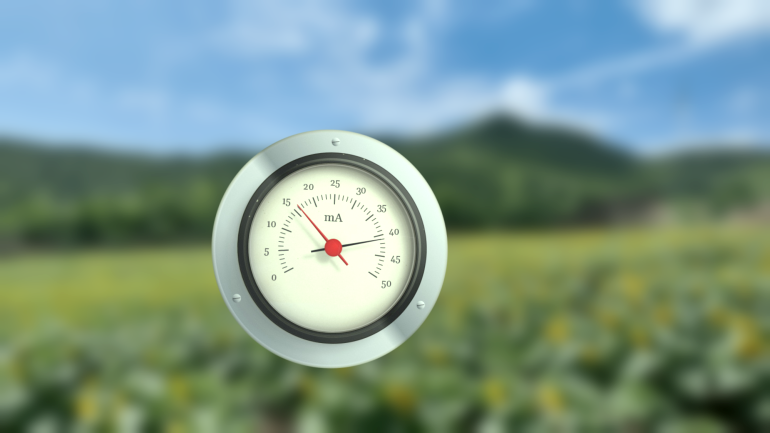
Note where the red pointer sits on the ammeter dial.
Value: 16 mA
